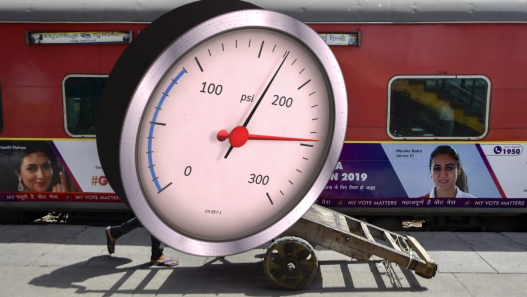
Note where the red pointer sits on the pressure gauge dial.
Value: 245 psi
